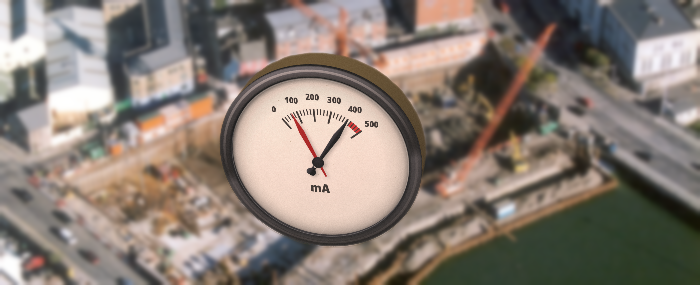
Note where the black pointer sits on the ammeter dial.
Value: 400 mA
